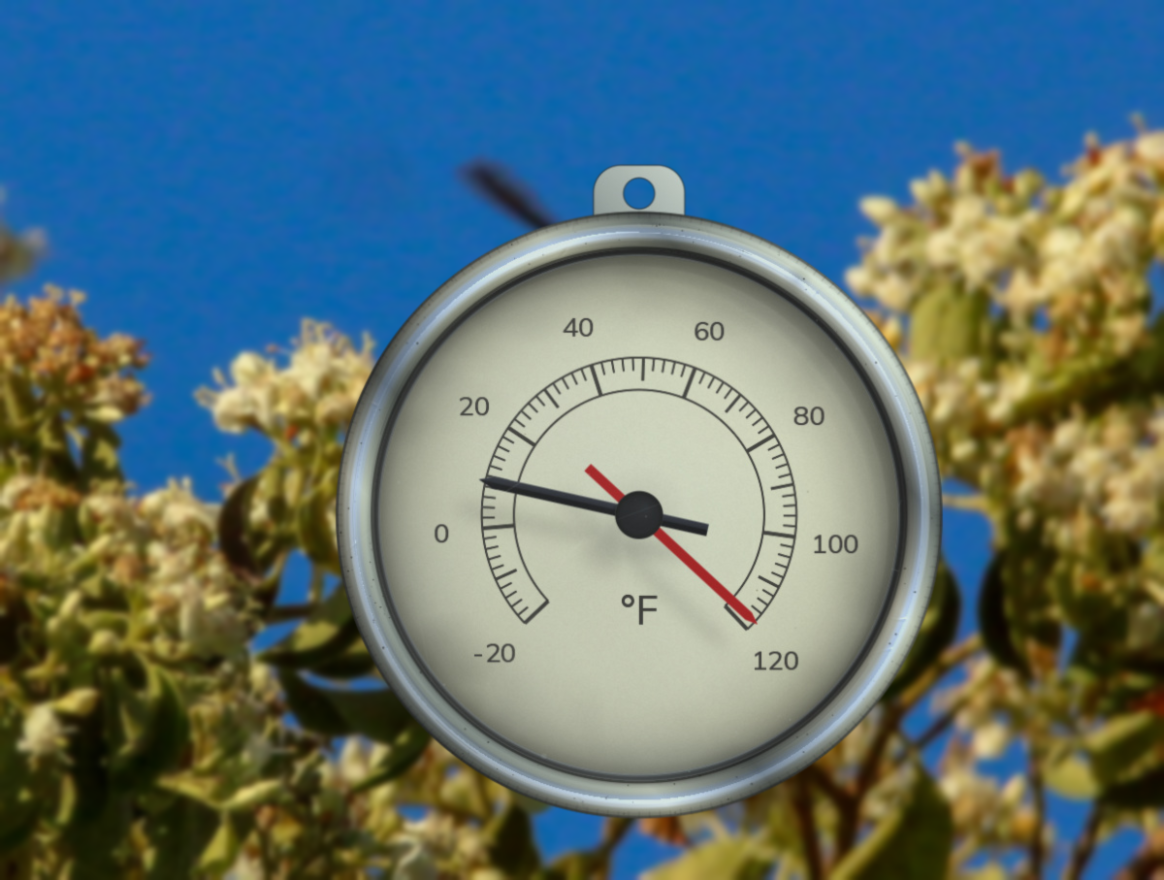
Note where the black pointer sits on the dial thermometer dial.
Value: 9 °F
